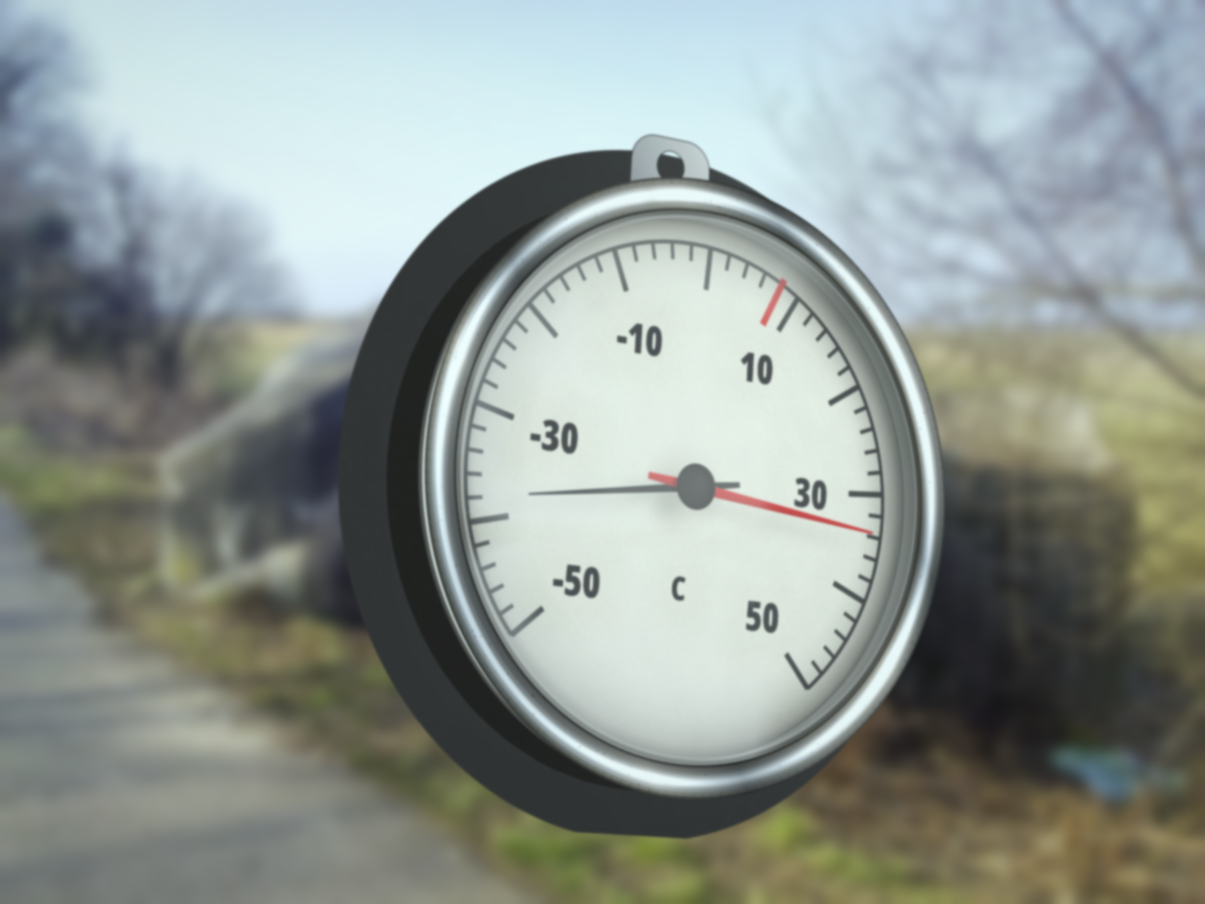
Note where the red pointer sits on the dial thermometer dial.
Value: 34 °C
